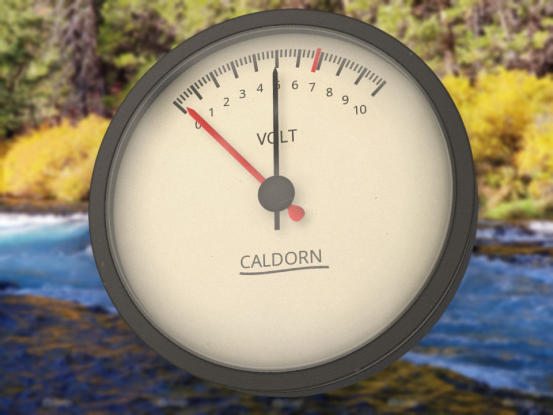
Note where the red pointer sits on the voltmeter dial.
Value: 0.2 V
